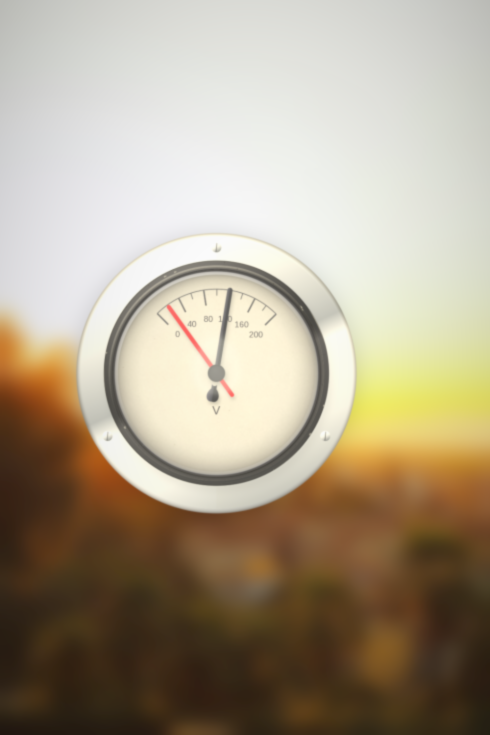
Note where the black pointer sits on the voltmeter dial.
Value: 120 V
